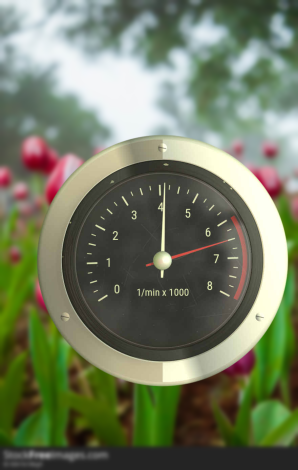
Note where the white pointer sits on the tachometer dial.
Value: 4125 rpm
